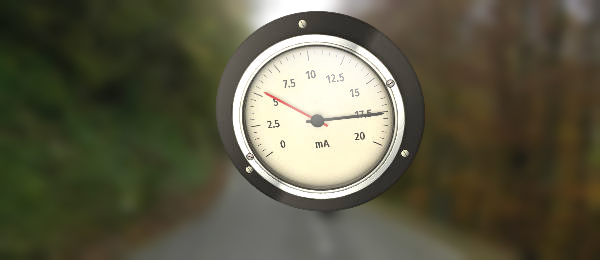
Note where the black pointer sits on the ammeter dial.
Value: 17.5 mA
